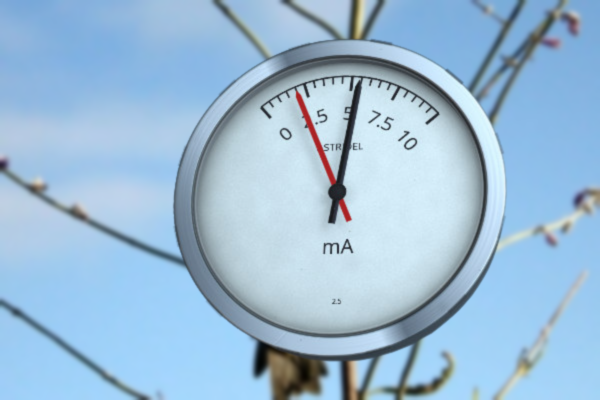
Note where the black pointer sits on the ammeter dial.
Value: 5.5 mA
